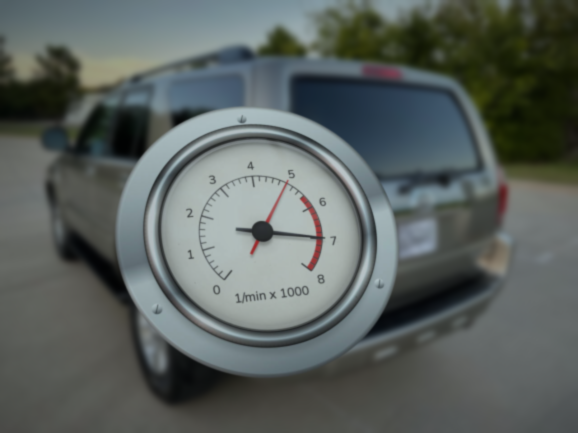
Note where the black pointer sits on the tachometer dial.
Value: 7000 rpm
